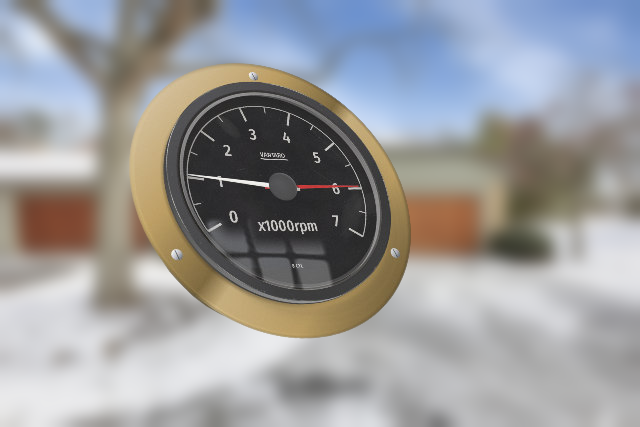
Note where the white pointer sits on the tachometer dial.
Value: 1000 rpm
